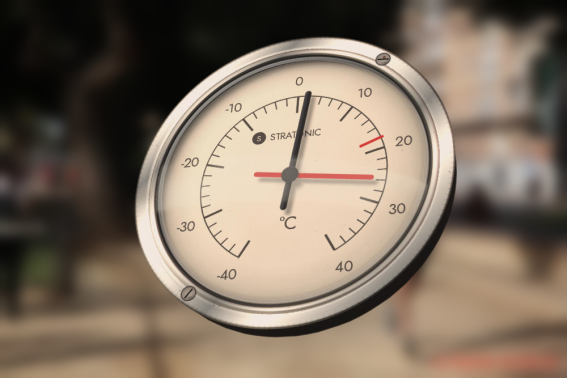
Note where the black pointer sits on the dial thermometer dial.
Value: 2 °C
